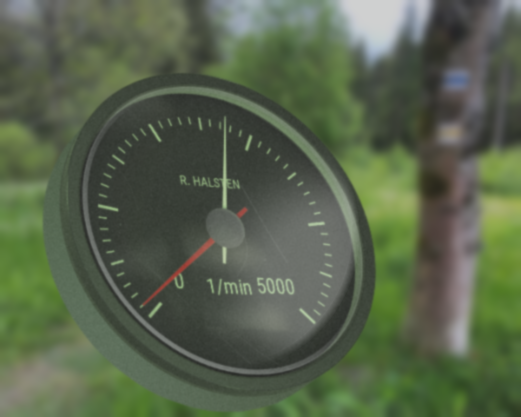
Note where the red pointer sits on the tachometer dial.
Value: 100 rpm
